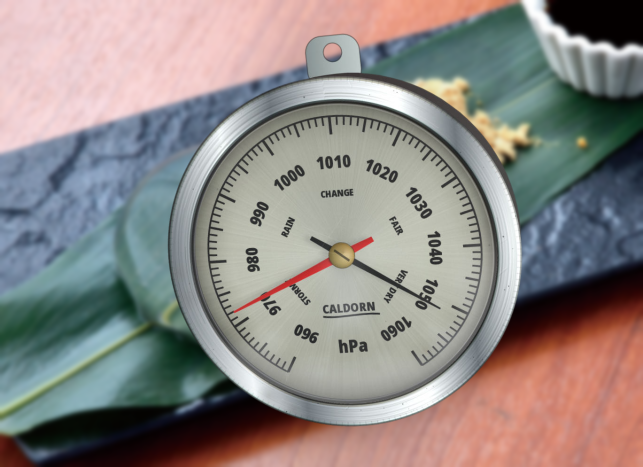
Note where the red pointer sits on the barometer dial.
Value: 972 hPa
